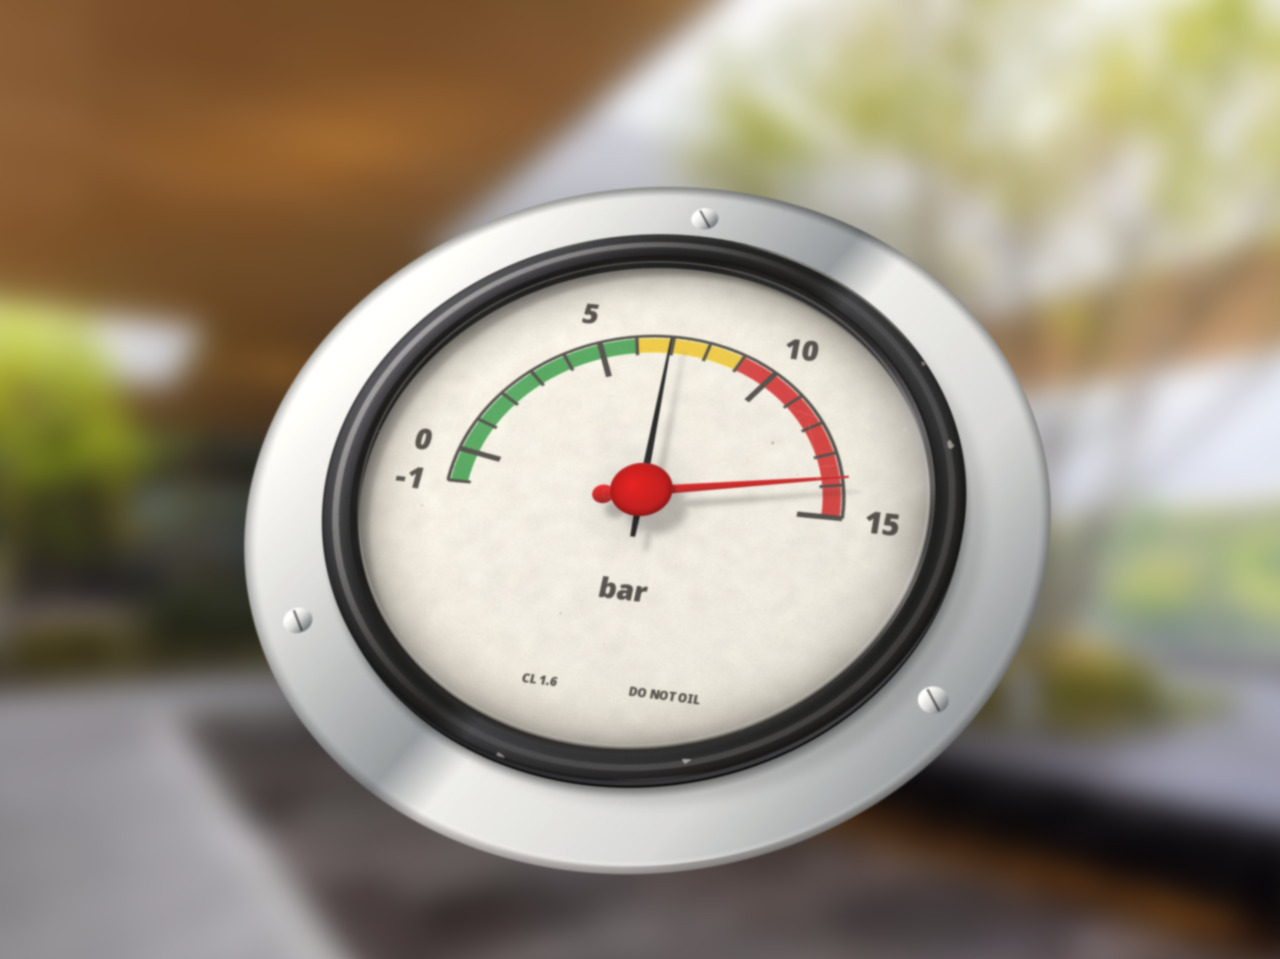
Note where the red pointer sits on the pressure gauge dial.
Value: 14 bar
